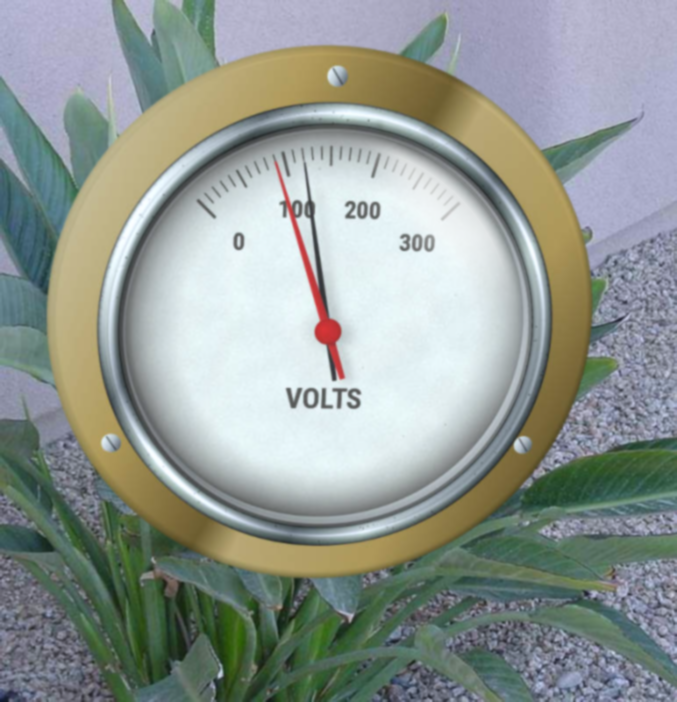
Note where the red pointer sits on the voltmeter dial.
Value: 90 V
